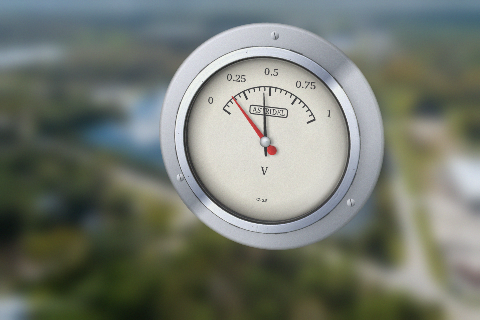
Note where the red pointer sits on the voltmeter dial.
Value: 0.15 V
